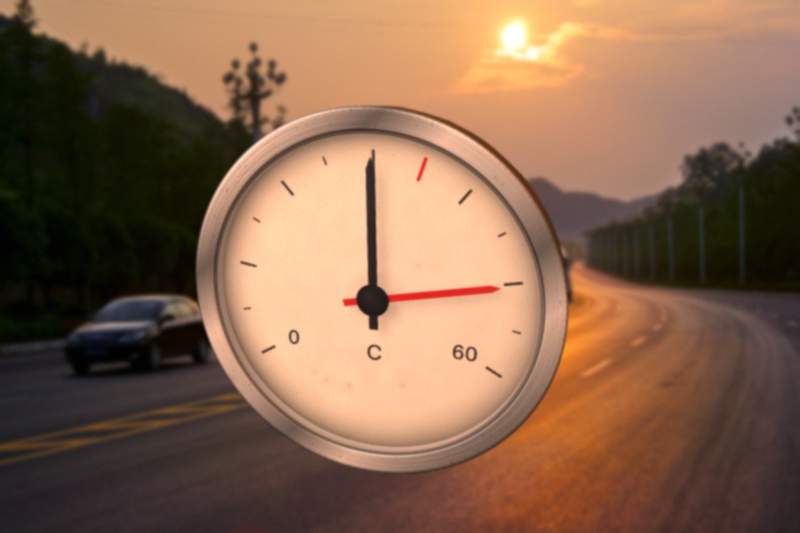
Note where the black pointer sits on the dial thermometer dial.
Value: 30 °C
